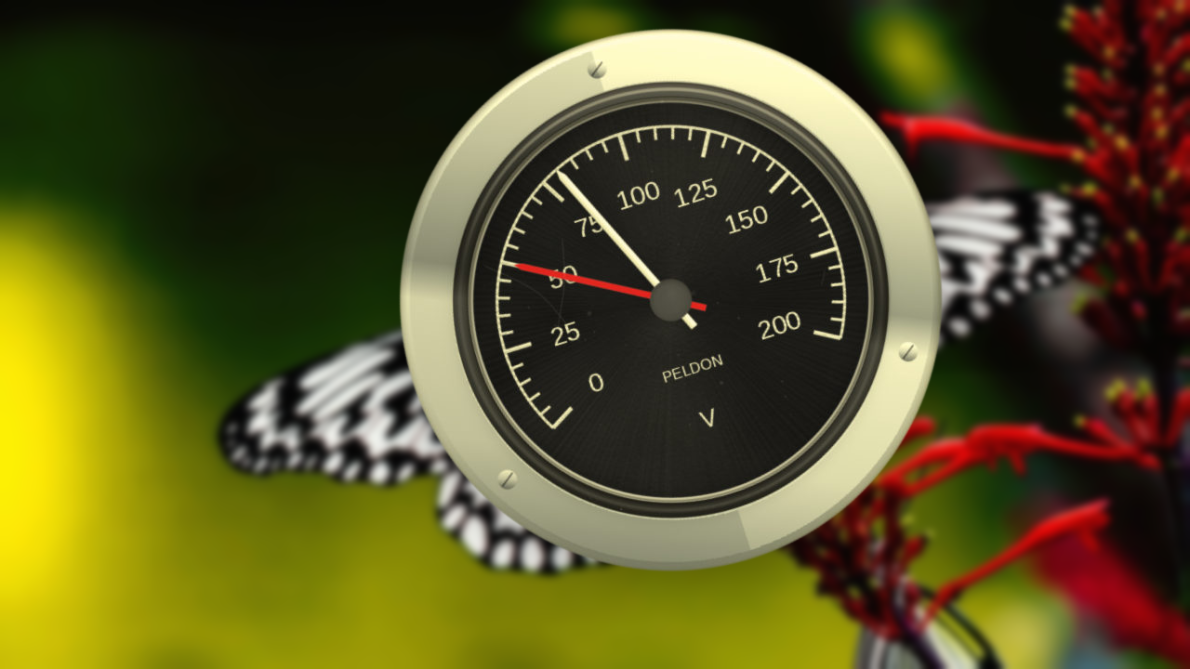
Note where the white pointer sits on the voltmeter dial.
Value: 80 V
